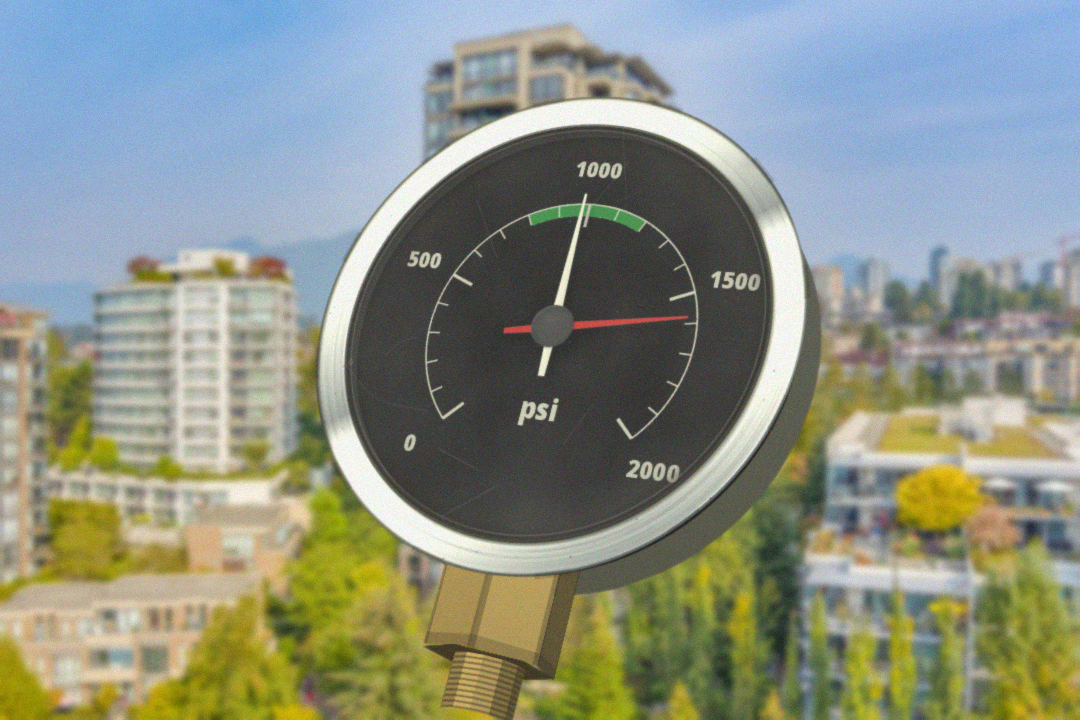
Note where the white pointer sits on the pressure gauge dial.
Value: 1000 psi
